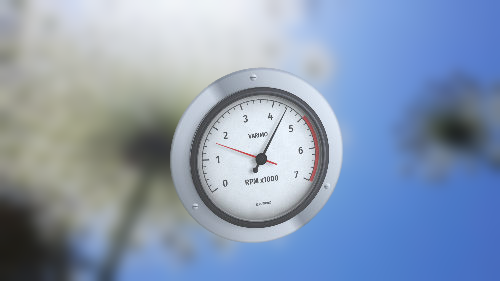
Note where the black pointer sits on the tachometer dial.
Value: 4400 rpm
